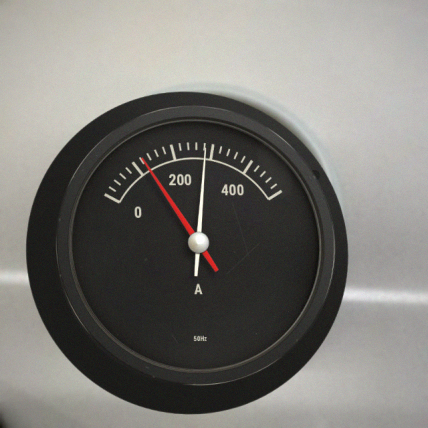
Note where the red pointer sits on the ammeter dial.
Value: 120 A
